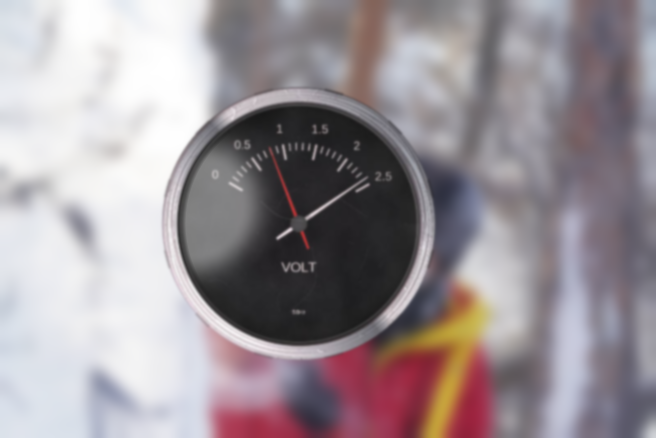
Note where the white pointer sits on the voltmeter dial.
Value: 2.4 V
